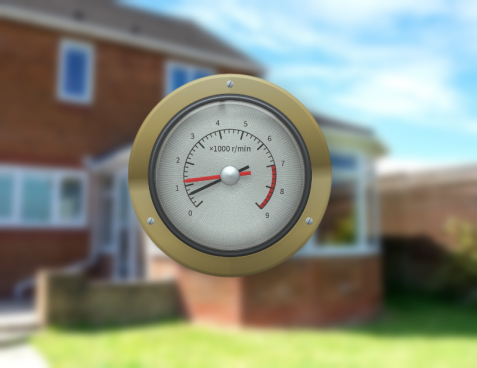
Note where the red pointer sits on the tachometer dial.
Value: 1200 rpm
